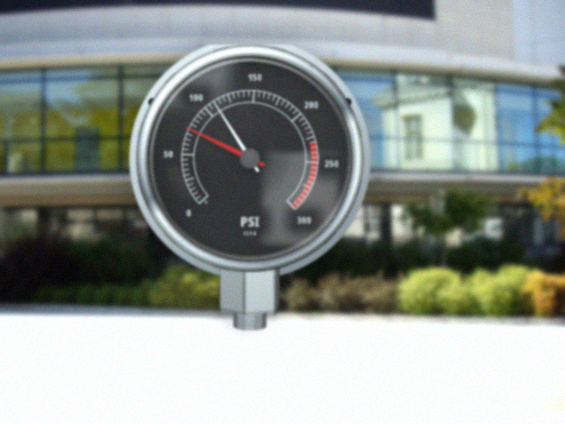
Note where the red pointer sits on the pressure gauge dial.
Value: 75 psi
